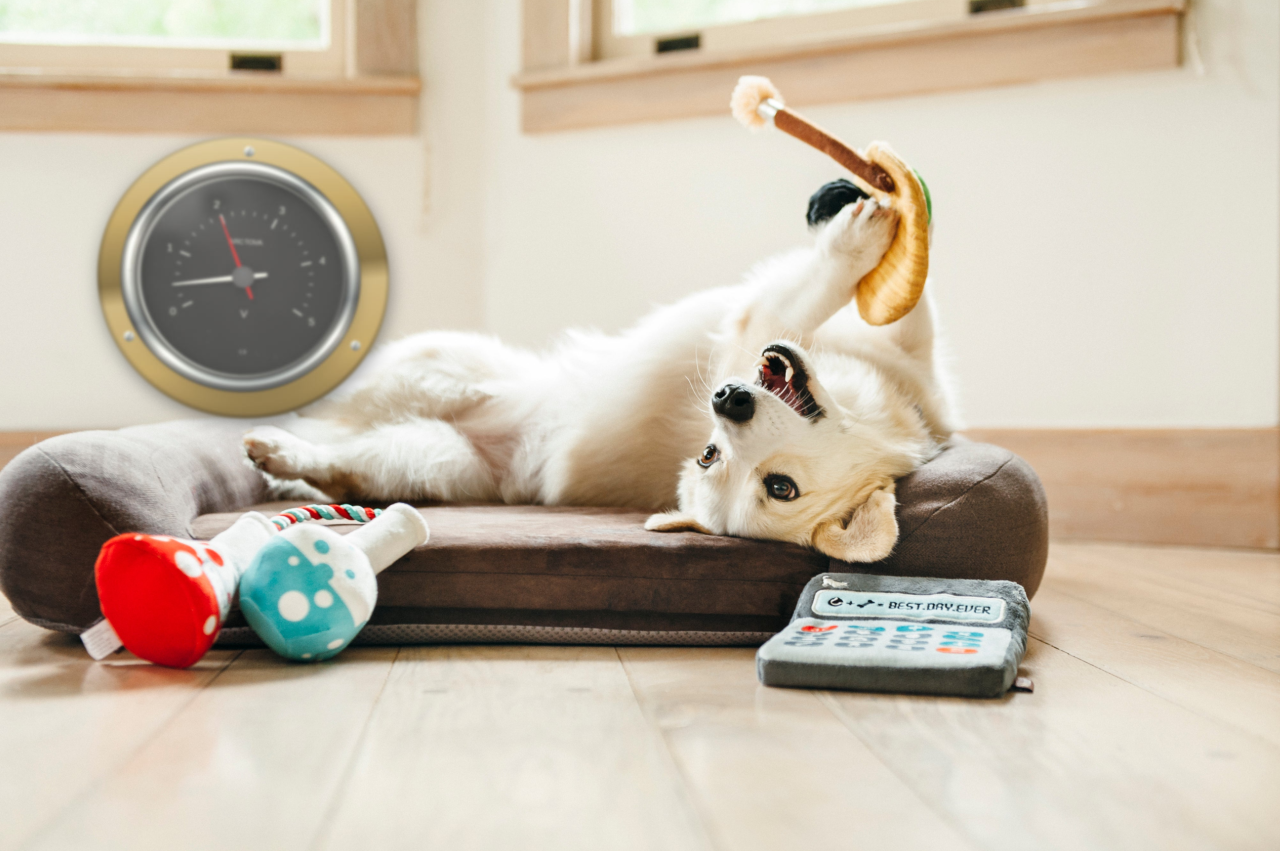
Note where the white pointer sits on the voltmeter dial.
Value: 0.4 V
